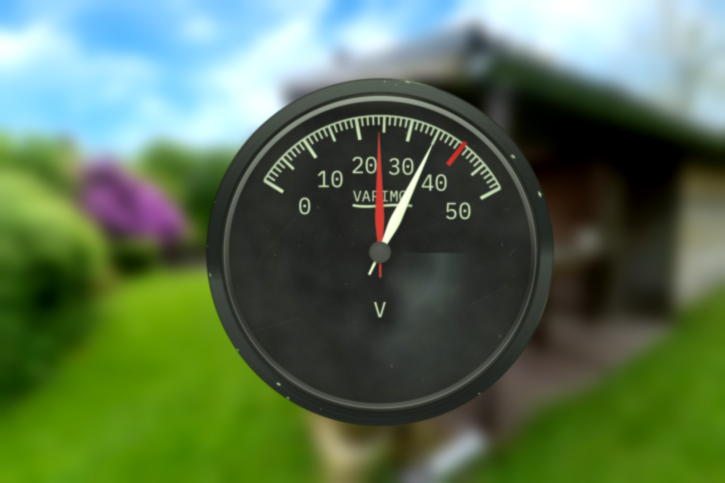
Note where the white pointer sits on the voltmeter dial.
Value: 35 V
